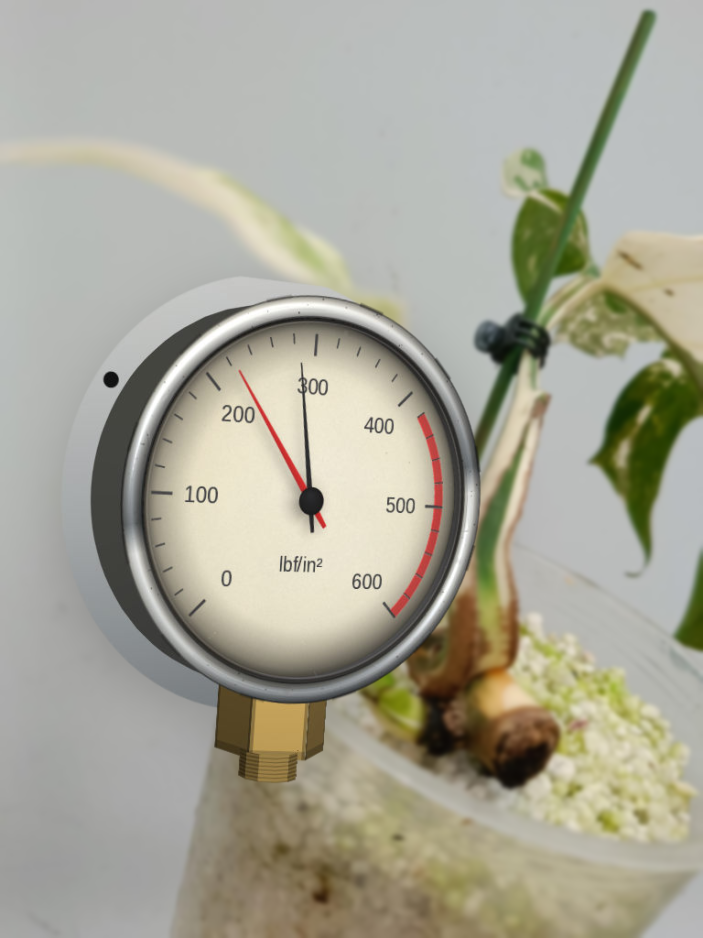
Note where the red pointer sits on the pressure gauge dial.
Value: 220 psi
